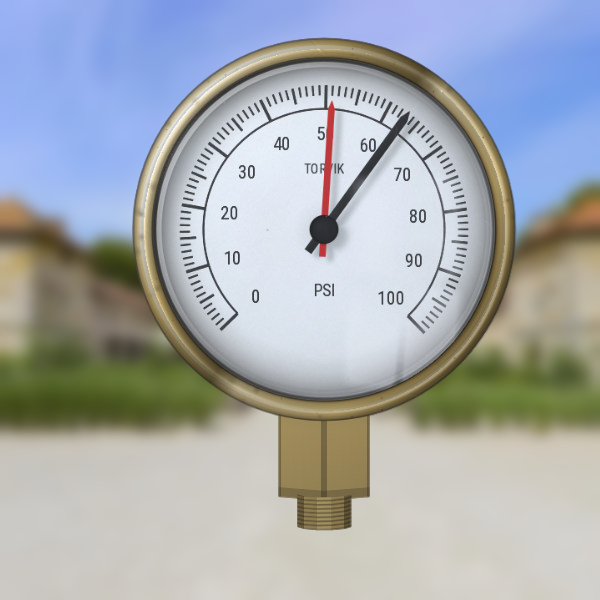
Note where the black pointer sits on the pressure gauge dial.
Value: 63 psi
